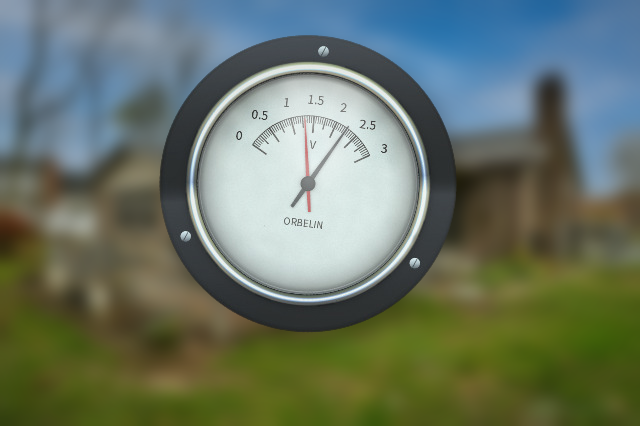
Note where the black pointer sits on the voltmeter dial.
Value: 2.25 V
